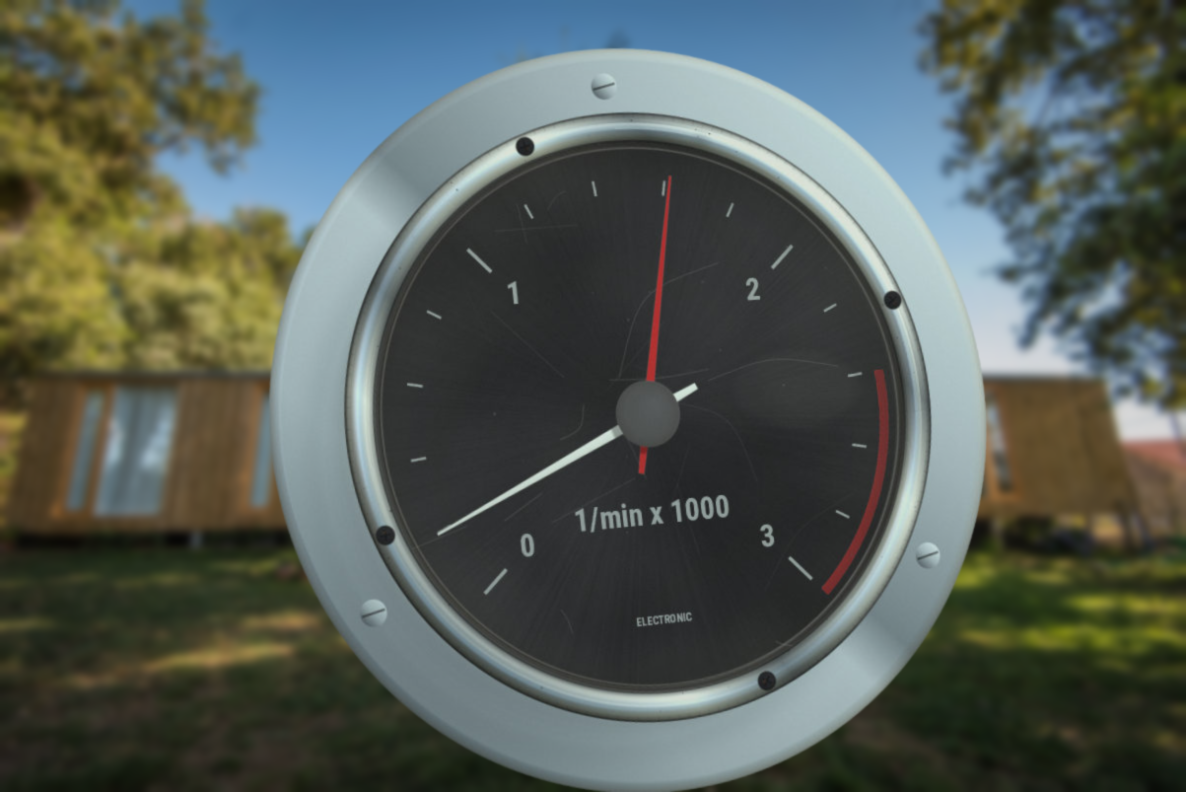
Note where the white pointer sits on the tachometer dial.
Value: 200 rpm
